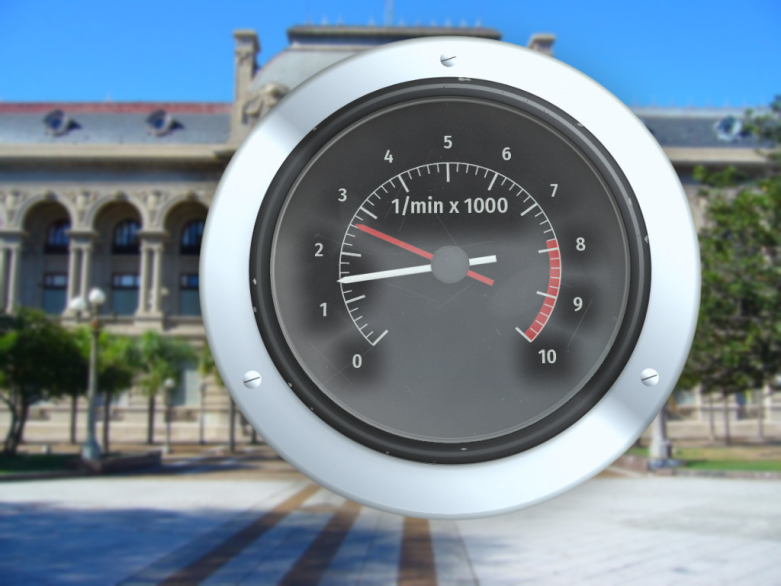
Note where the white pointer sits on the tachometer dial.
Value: 1400 rpm
